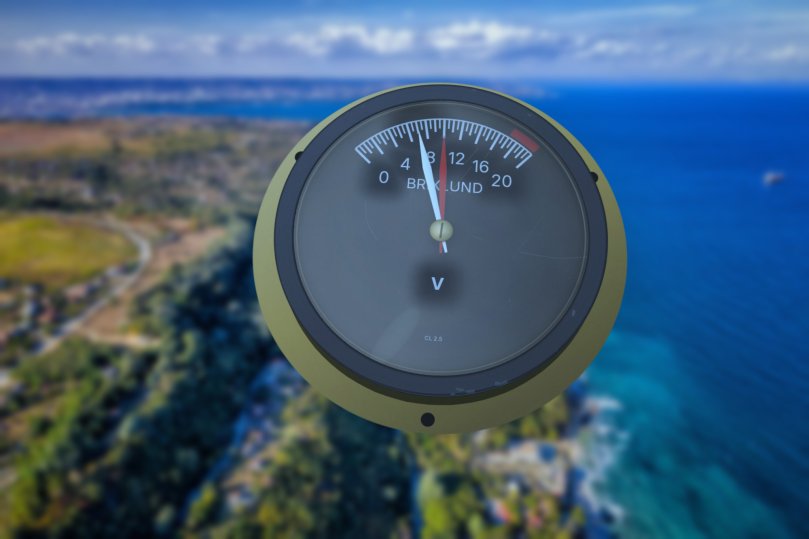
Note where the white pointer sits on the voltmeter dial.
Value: 7 V
